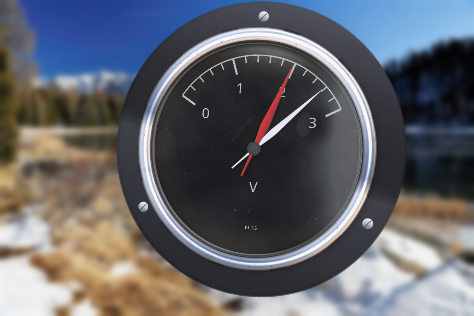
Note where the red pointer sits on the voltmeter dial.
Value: 2 V
